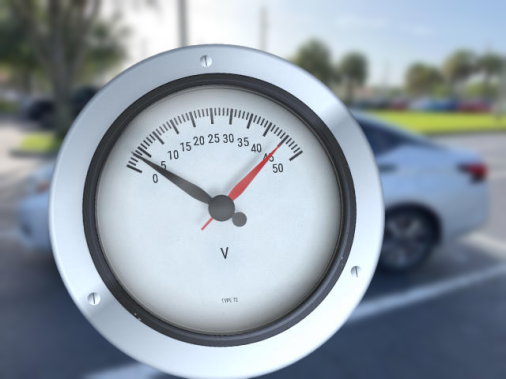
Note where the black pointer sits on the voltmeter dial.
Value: 3 V
